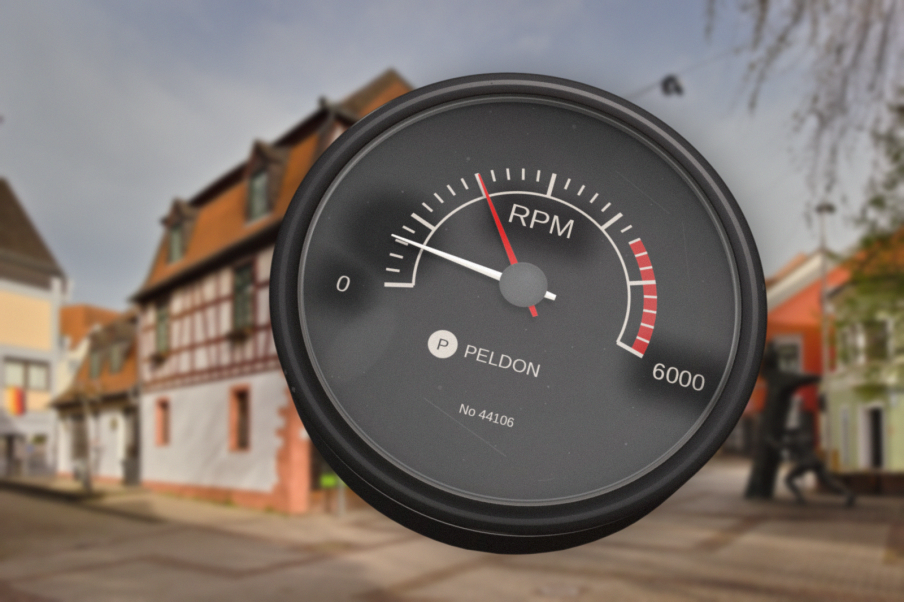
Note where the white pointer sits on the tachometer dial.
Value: 600 rpm
